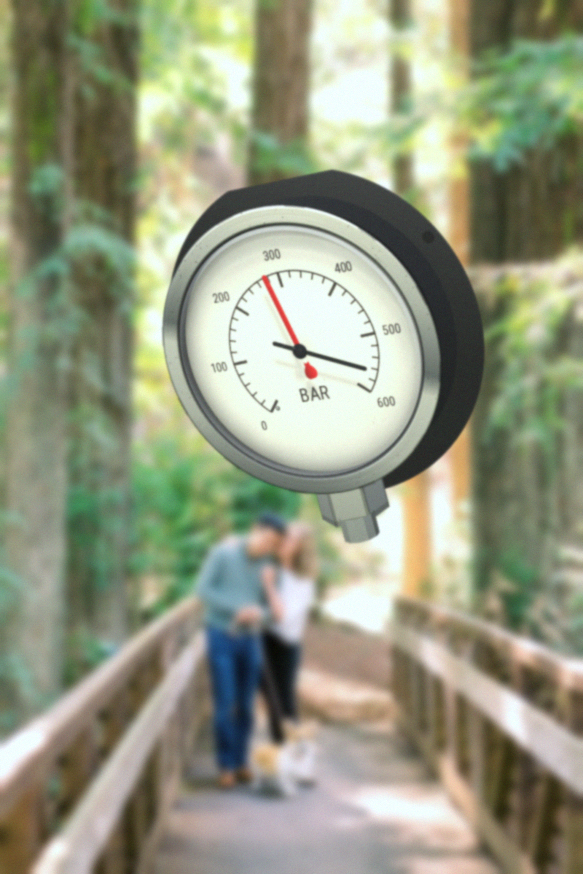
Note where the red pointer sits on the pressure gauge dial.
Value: 280 bar
